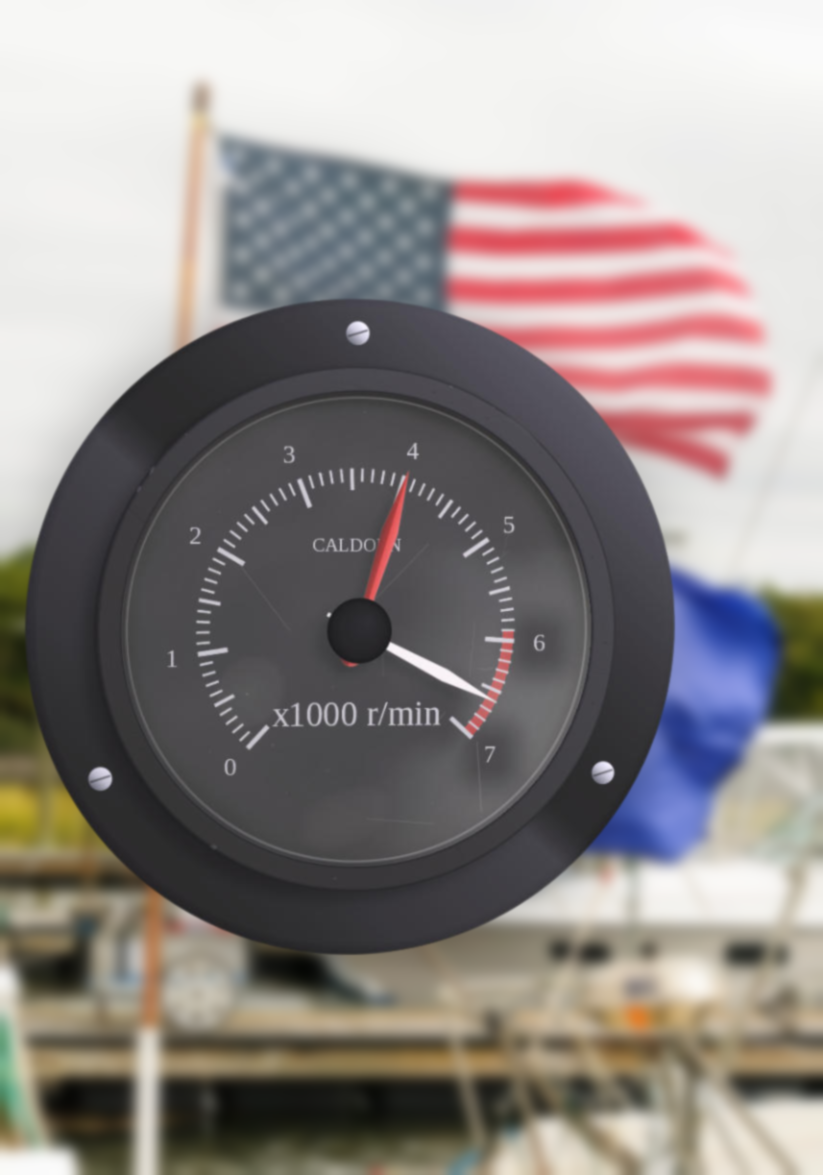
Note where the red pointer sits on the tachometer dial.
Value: 4000 rpm
